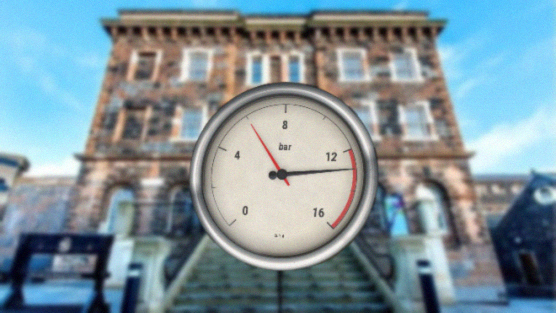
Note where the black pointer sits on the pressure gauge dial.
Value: 13 bar
